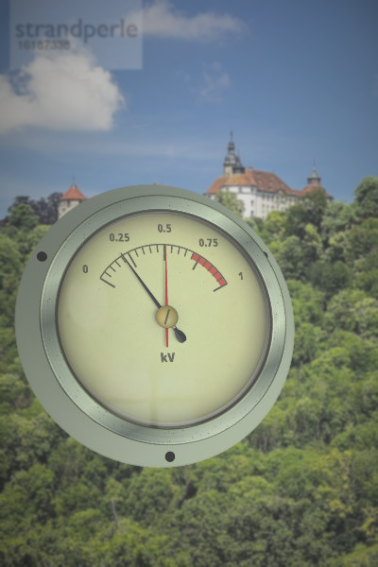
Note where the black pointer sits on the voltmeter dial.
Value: 0.2 kV
